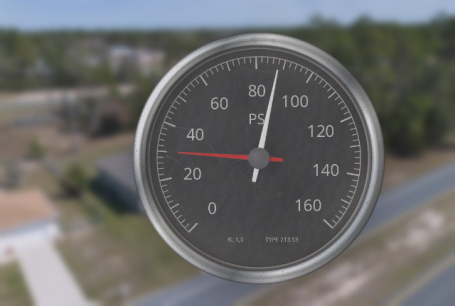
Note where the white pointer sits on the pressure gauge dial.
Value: 88 psi
